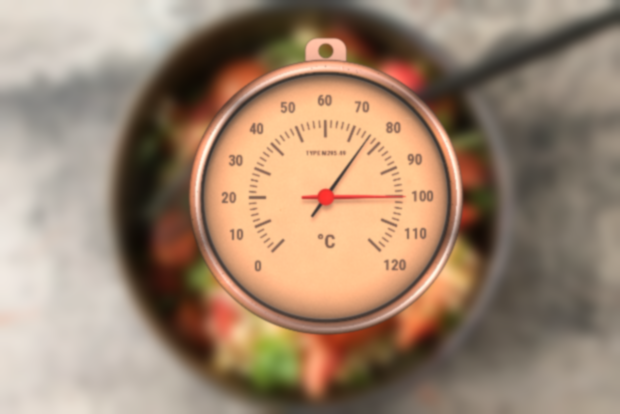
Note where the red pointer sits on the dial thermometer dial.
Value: 100 °C
